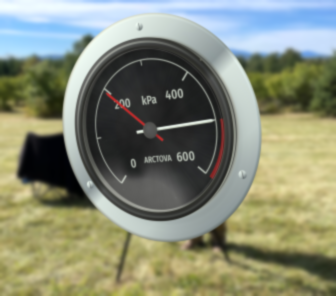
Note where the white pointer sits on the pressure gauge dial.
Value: 500 kPa
